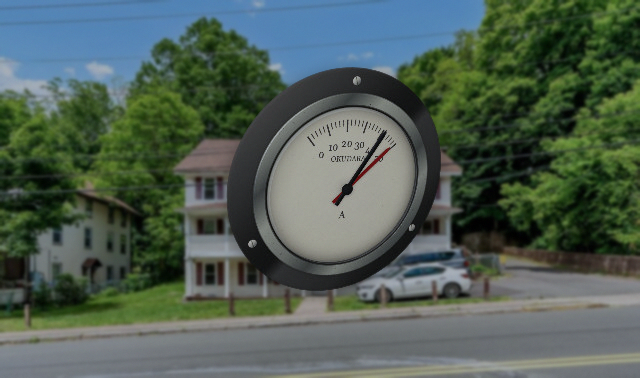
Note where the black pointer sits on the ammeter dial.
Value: 40 A
